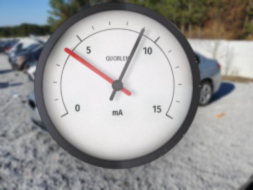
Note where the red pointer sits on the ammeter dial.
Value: 4 mA
